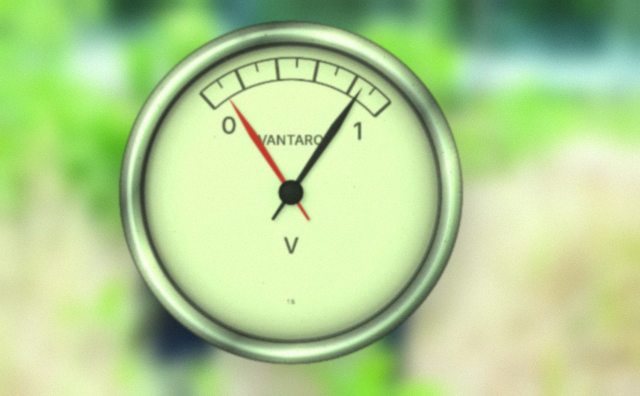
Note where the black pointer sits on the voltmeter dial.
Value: 0.85 V
